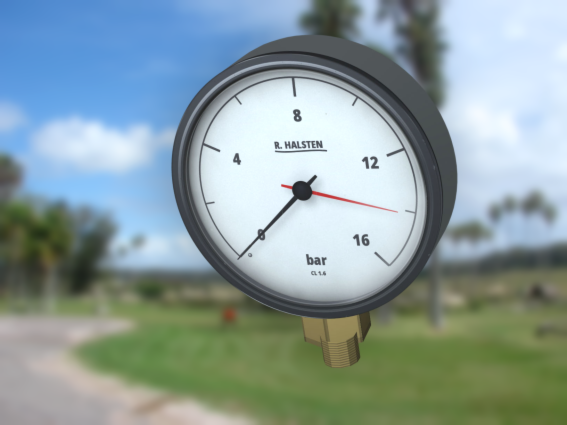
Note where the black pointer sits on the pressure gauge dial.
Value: 0 bar
